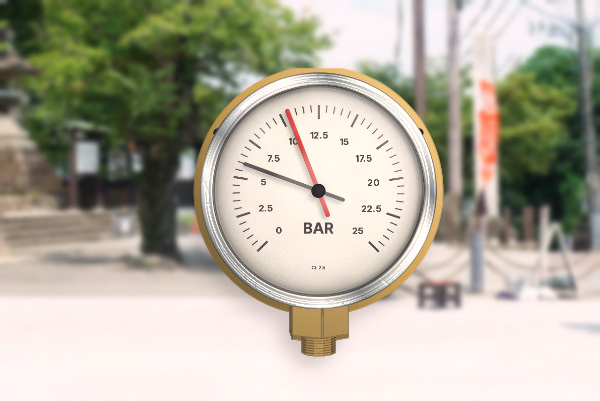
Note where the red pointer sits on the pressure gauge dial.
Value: 10.5 bar
